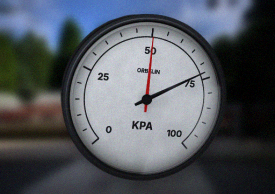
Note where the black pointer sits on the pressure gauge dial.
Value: 72.5 kPa
